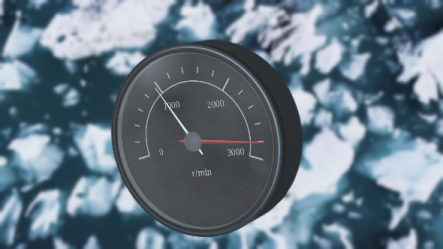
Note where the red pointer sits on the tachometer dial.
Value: 2800 rpm
